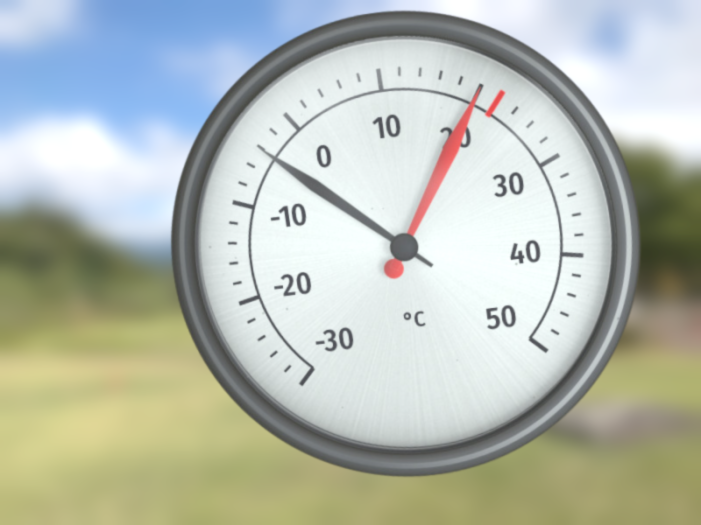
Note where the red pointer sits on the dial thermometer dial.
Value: 20 °C
